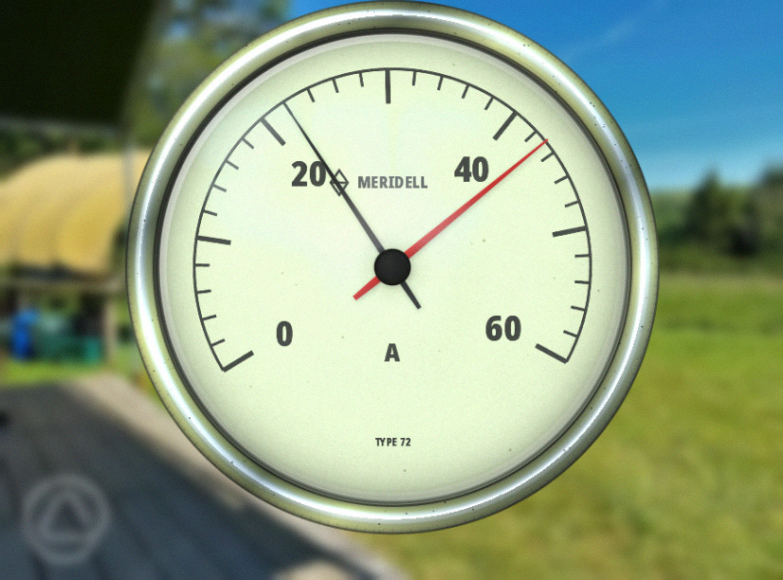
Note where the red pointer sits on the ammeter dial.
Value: 43 A
